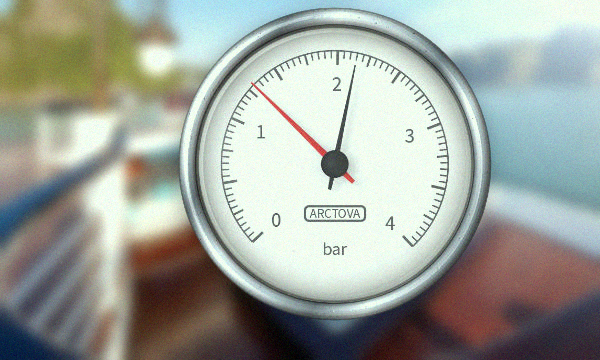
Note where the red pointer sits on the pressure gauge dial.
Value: 1.3 bar
